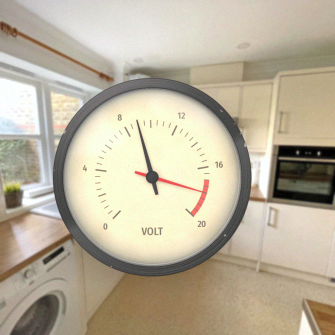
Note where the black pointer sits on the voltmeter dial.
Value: 9 V
